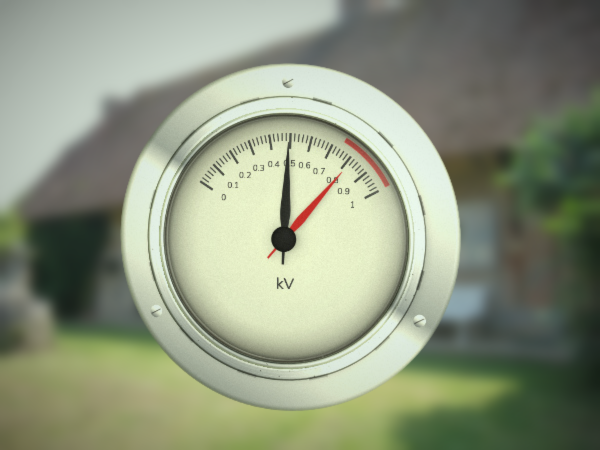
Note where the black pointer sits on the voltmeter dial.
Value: 0.5 kV
